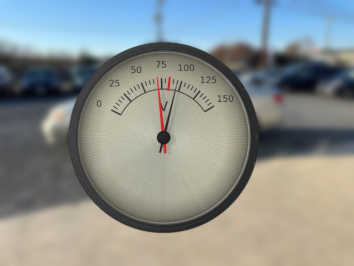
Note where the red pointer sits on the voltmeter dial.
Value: 70 V
